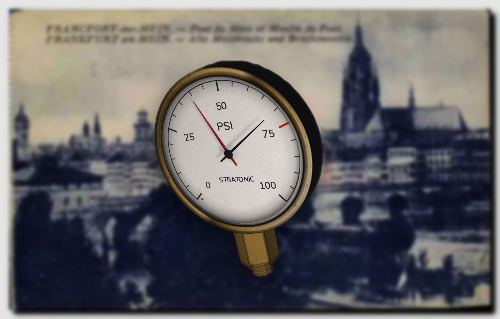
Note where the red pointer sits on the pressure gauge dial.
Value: 40 psi
